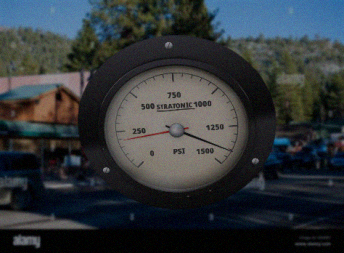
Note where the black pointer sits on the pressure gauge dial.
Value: 1400 psi
